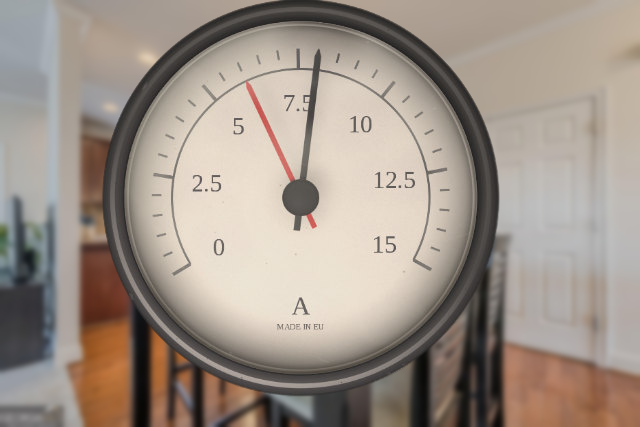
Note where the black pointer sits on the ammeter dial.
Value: 8 A
